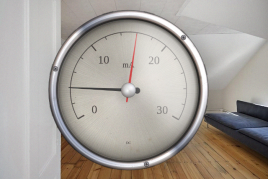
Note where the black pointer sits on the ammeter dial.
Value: 4 mA
